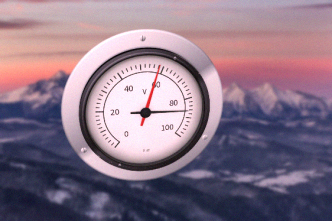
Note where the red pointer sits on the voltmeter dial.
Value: 58 V
